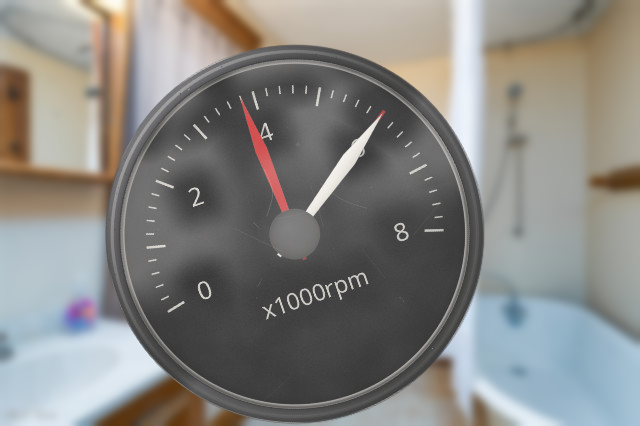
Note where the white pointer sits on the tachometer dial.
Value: 6000 rpm
